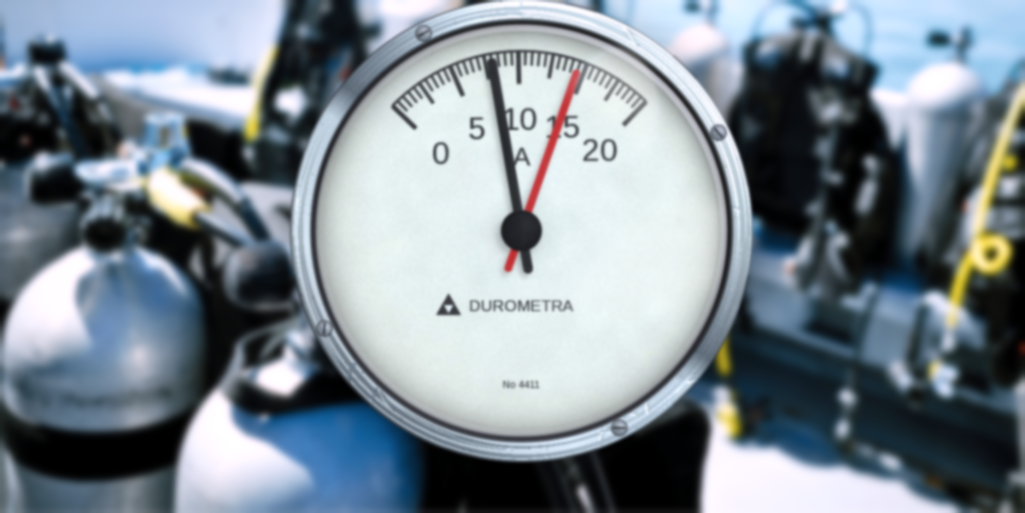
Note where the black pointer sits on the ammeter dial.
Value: 8 A
